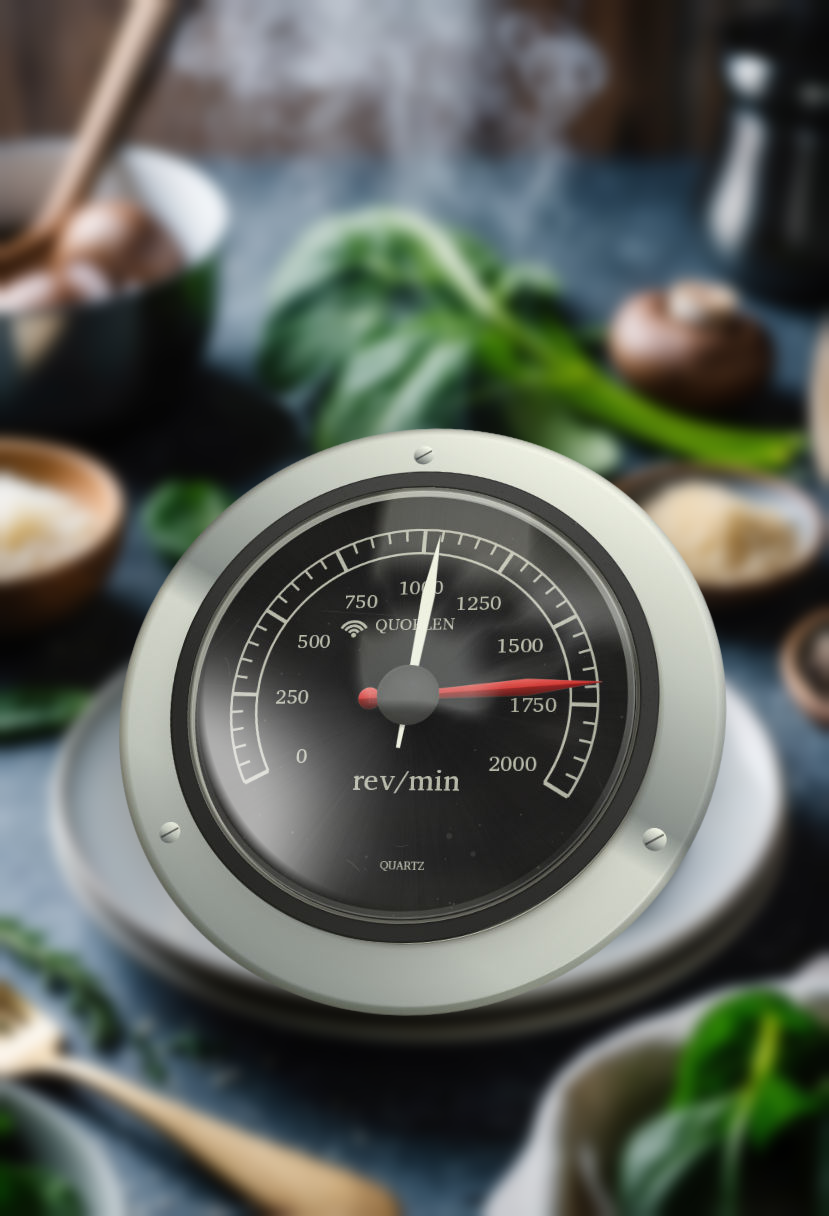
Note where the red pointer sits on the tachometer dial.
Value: 1700 rpm
